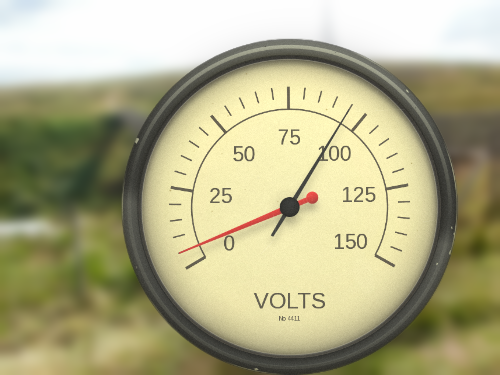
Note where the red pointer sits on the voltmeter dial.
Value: 5 V
